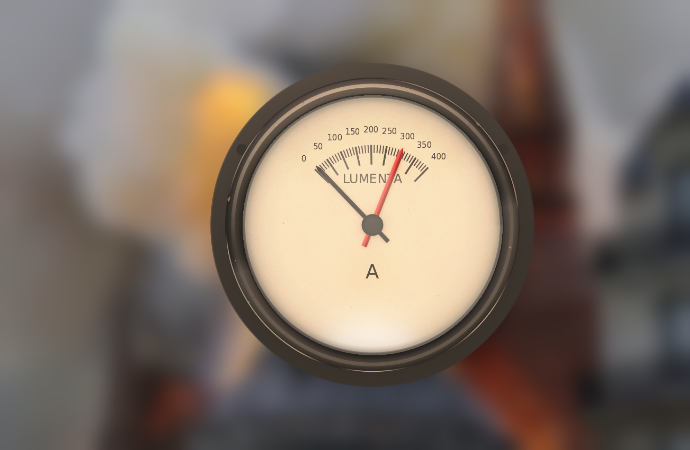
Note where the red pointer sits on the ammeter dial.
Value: 300 A
